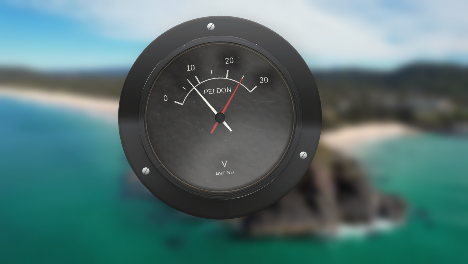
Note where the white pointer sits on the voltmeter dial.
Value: 7.5 V
